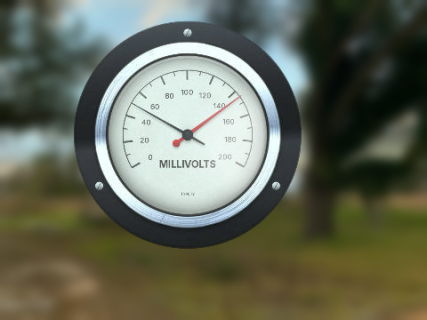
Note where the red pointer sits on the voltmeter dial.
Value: 145 mV
